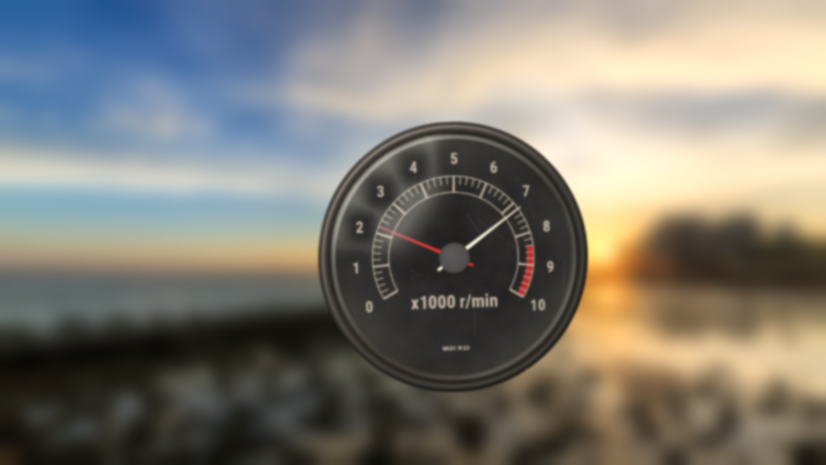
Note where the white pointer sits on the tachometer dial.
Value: 7200 rpm
